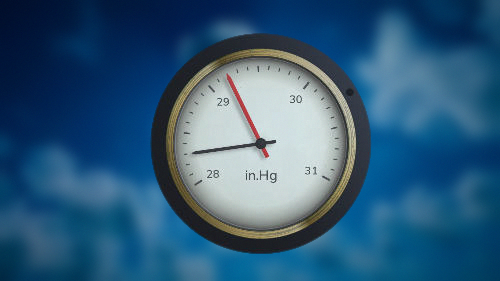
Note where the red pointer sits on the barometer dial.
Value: 29.2 inHg
